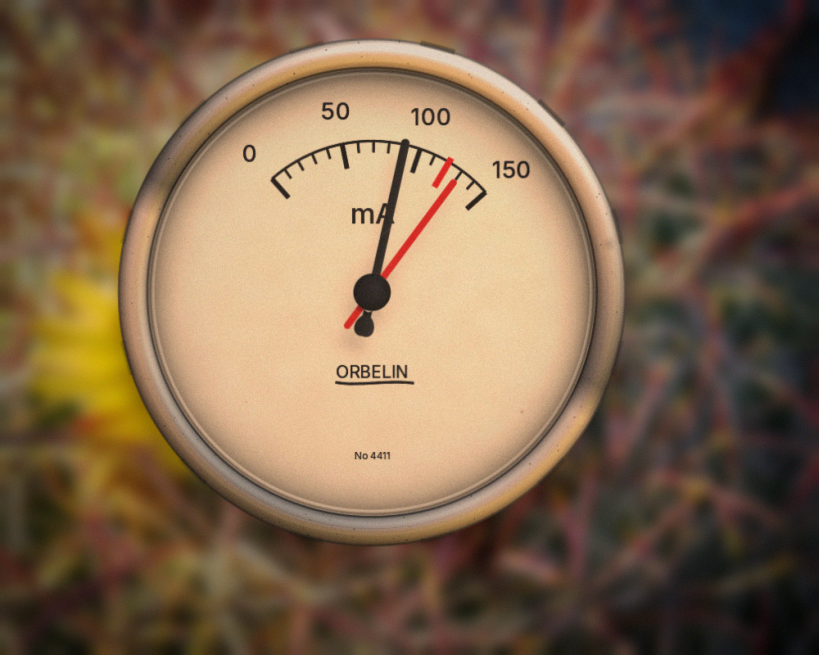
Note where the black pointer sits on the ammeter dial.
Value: 90 mA
